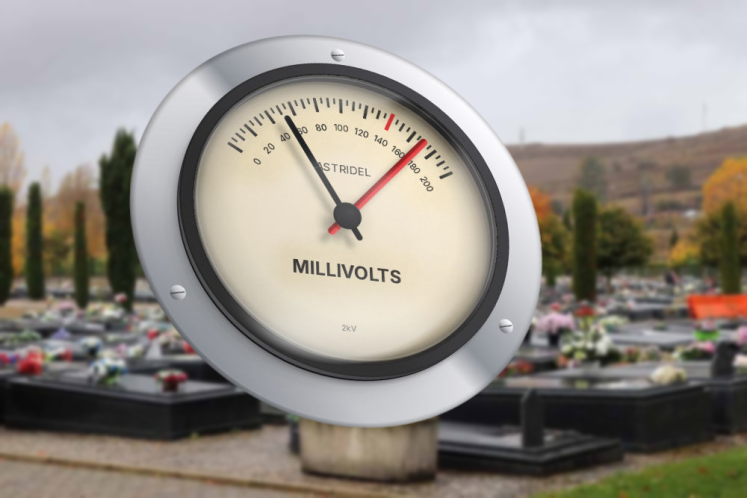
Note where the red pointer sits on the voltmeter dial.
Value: 170 mV
